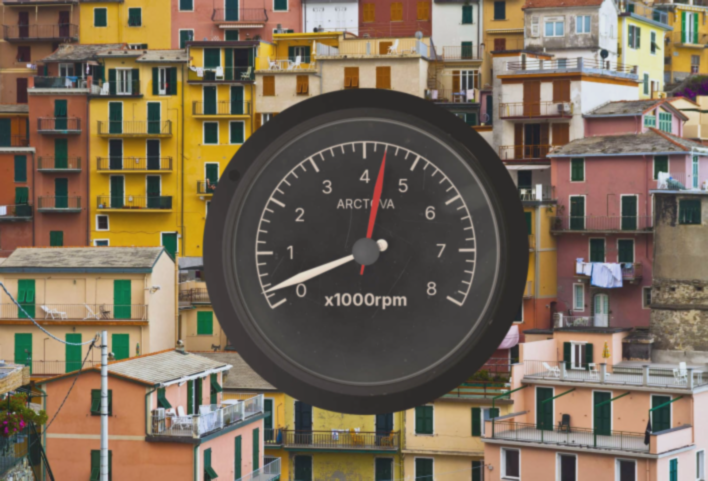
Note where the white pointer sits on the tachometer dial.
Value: 300 rpm
